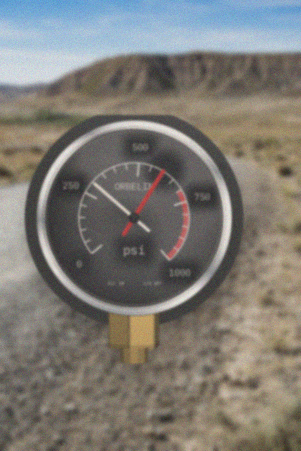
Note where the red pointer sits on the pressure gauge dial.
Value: 600 psi
